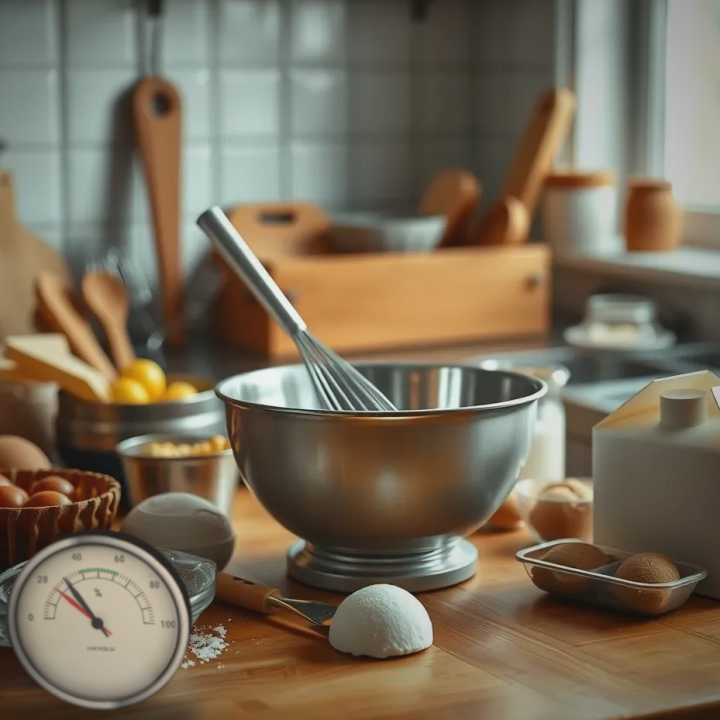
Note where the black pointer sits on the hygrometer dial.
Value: 30 %
